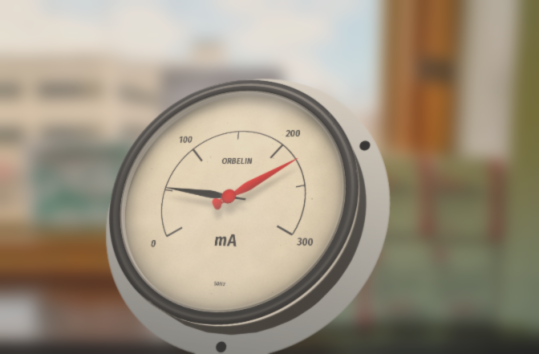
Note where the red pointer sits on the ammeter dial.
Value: 225 mA
